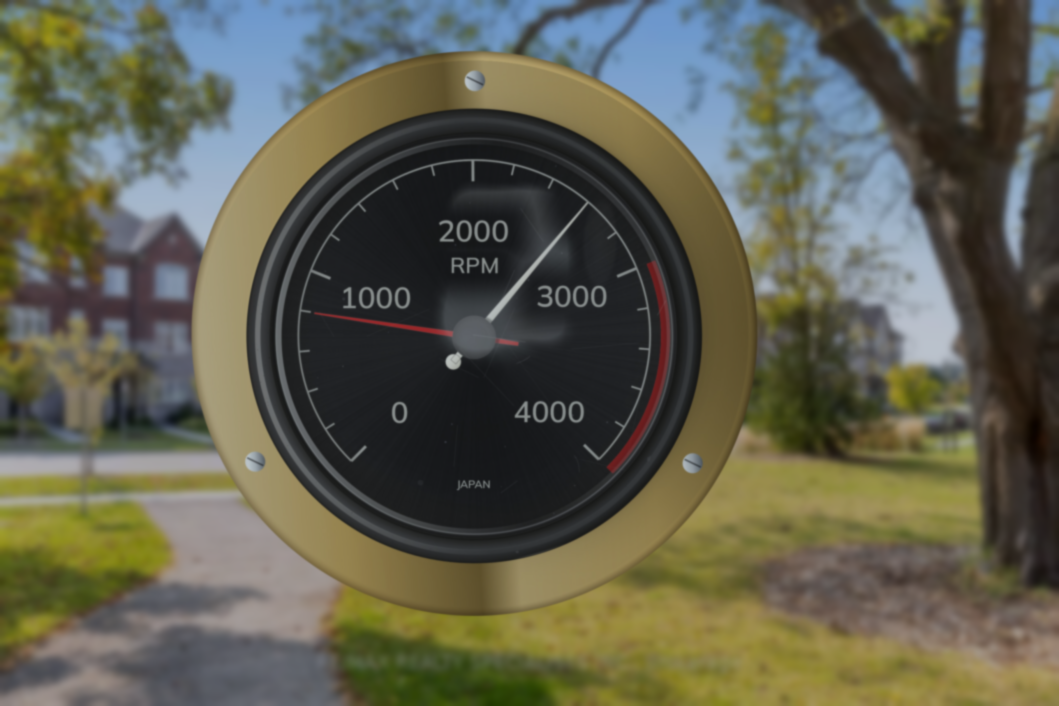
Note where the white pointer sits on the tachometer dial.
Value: 2600 rpm
